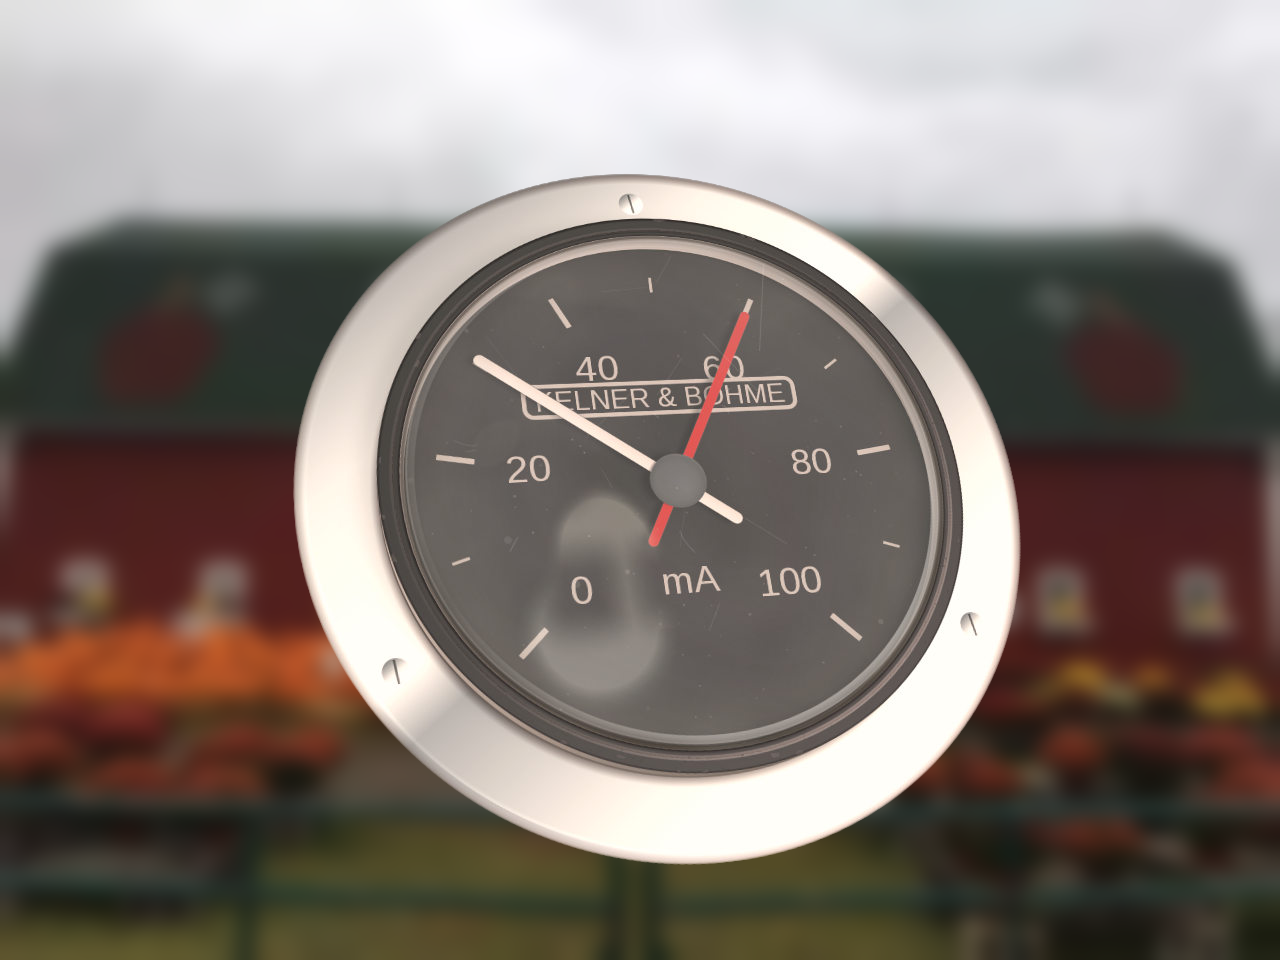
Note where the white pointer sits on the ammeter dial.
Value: 30 mA
